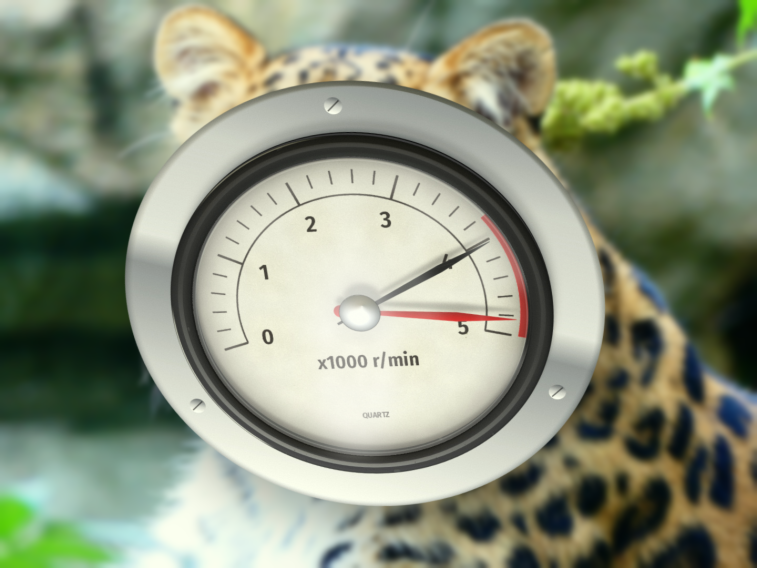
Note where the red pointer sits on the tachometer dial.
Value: 4800 rpm
